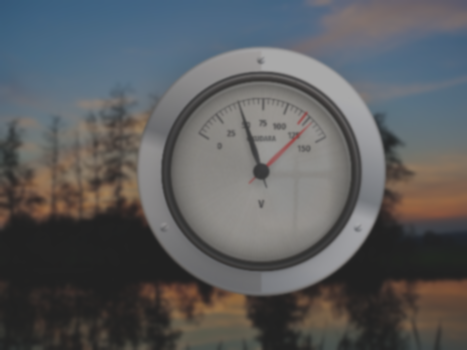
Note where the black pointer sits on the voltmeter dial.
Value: 50 V
